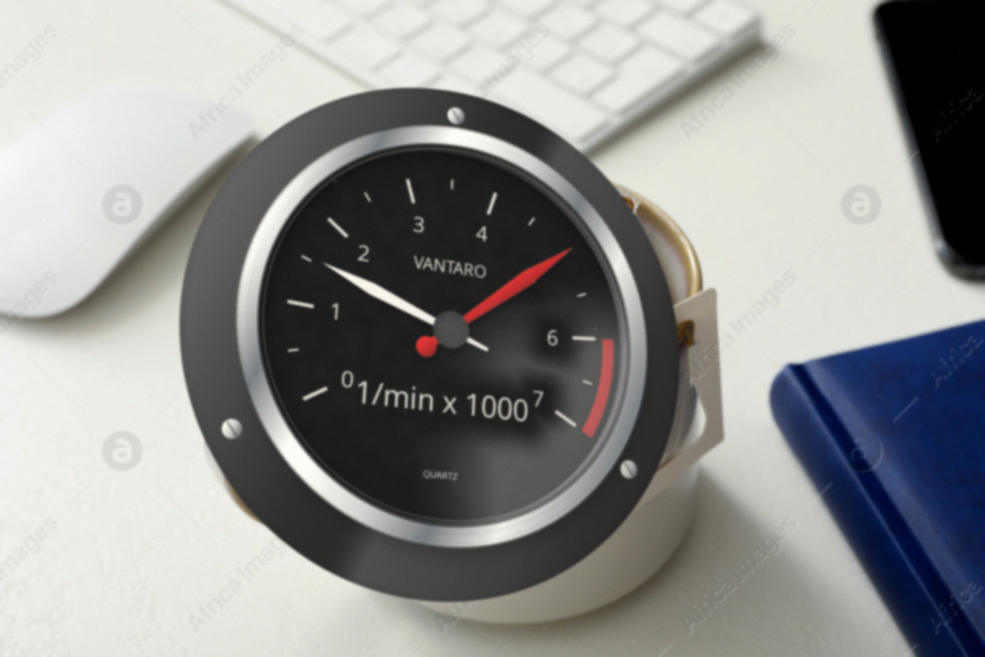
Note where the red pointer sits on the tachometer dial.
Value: 5000 rpm
